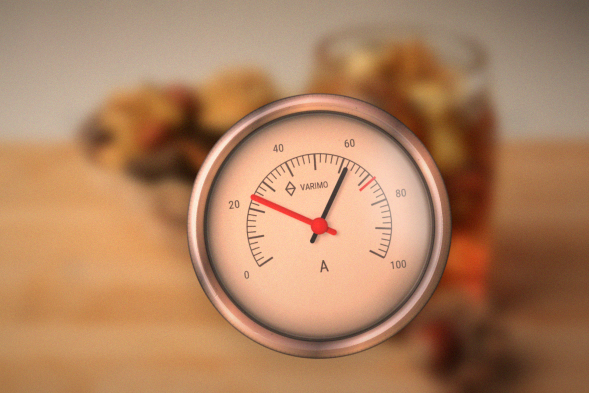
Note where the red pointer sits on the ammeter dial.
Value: 24 A
